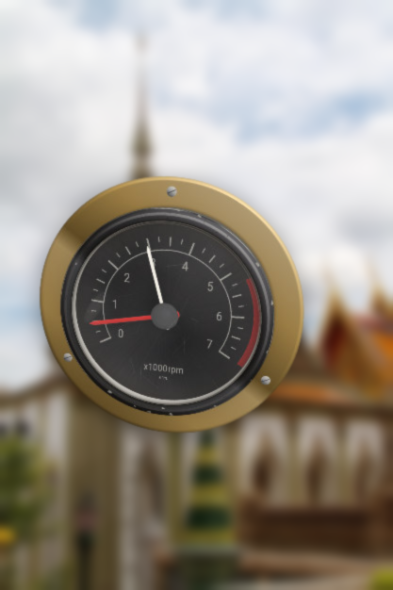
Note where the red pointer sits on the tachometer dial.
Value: 500 rpm
